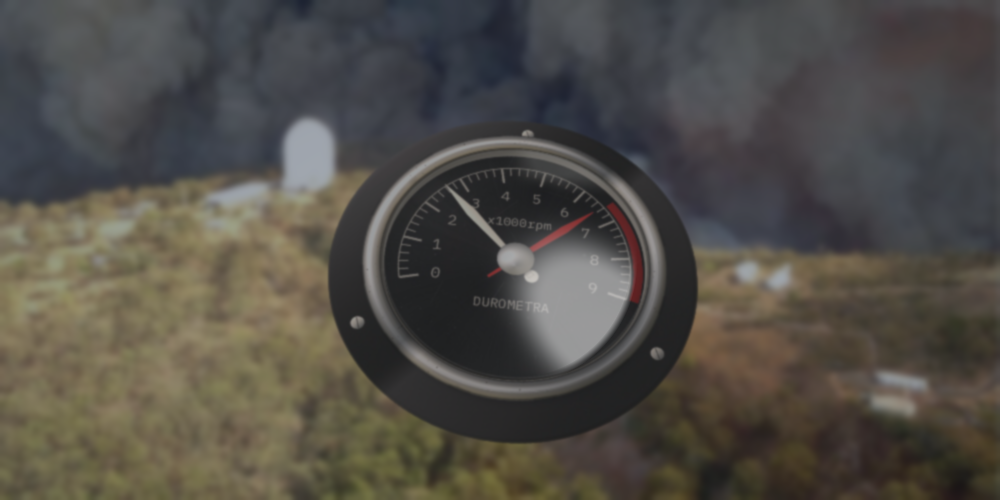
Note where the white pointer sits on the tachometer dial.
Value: 2600 rpm
